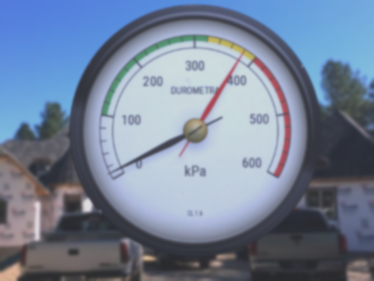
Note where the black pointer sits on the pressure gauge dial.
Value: 10 kPa
